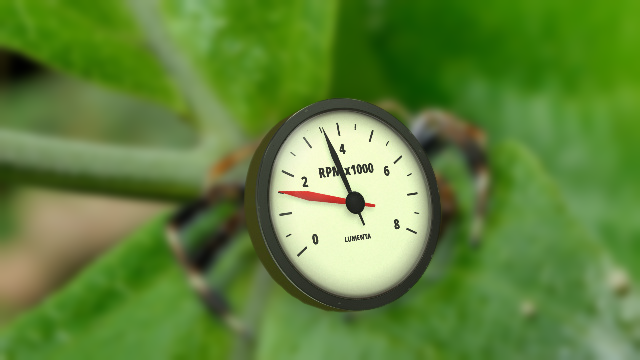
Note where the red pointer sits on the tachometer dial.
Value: 1500 rpm
